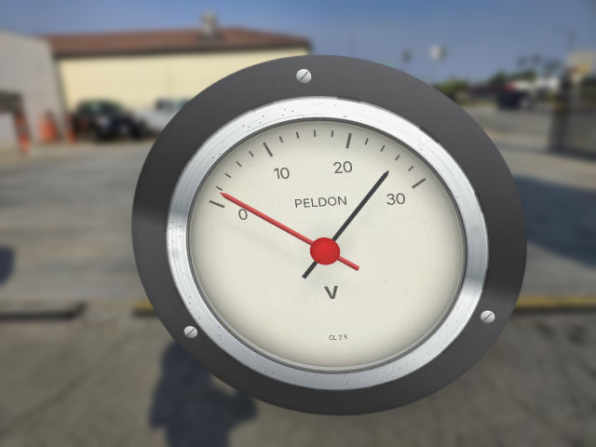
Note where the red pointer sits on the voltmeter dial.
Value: 2 V
